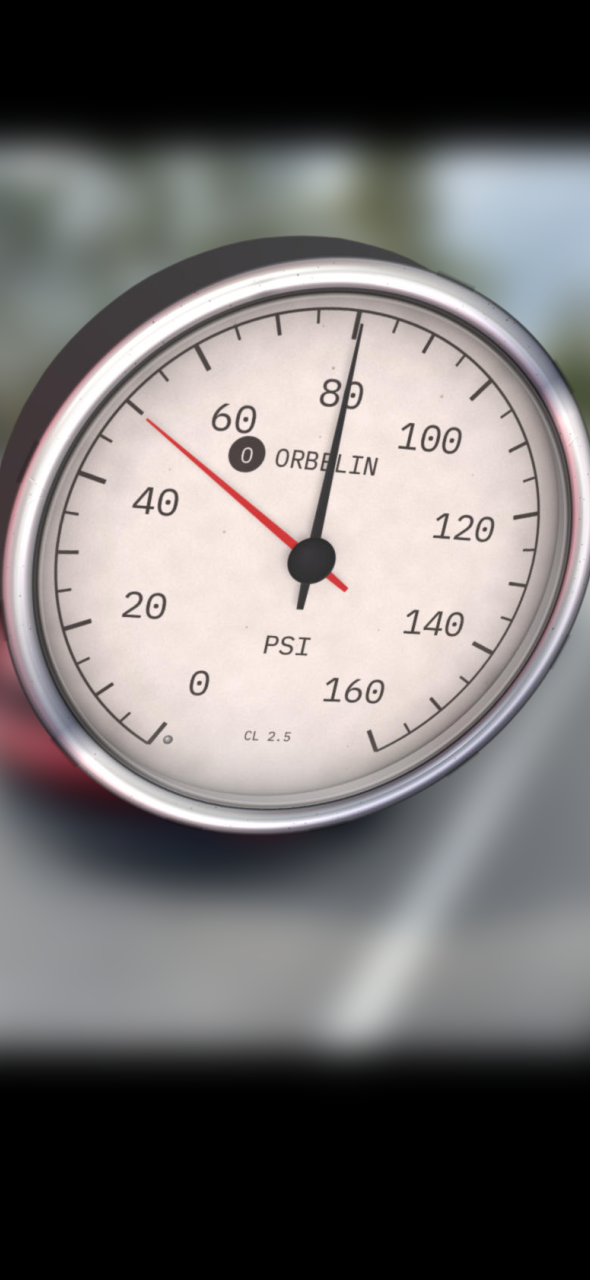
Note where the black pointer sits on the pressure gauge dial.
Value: 80 psi
